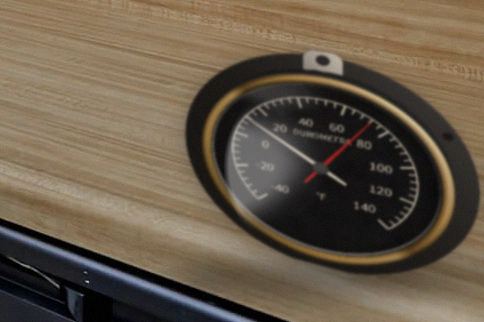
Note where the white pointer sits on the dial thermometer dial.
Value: 12 °F
